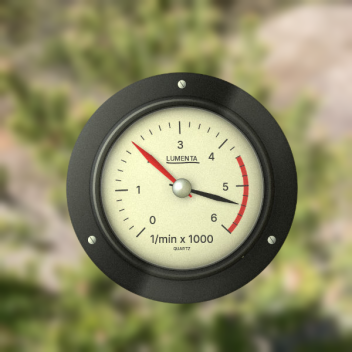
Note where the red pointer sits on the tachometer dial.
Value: 2000 rpm
